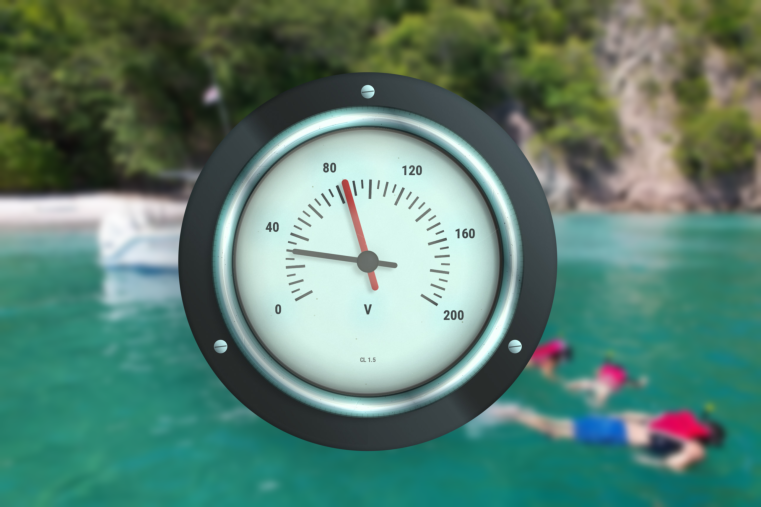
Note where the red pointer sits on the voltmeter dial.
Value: 85 V
